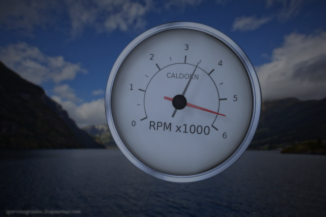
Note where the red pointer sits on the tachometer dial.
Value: 5500 rpm
